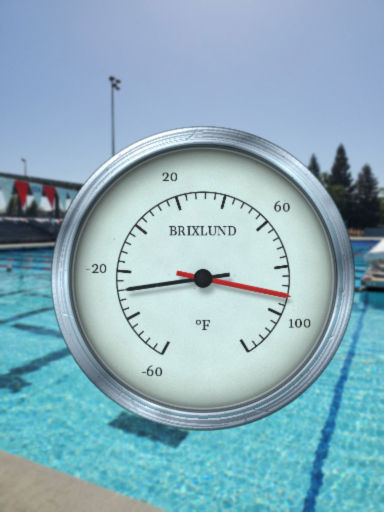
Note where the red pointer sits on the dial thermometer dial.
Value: 92 °F
